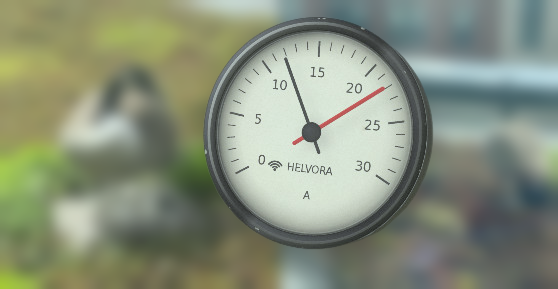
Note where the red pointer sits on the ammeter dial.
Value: 22 A
